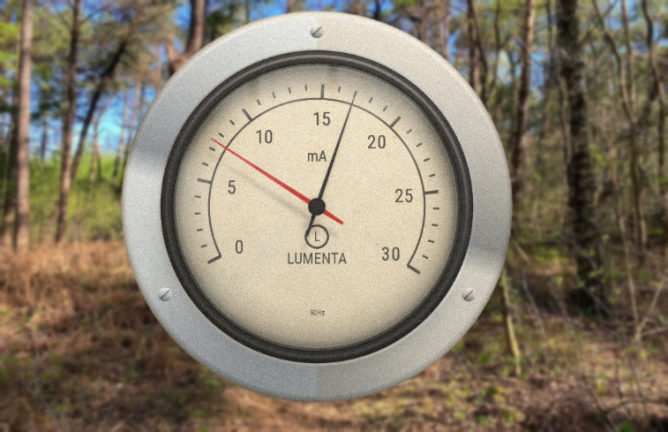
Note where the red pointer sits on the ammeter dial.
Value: 7.5 mA
